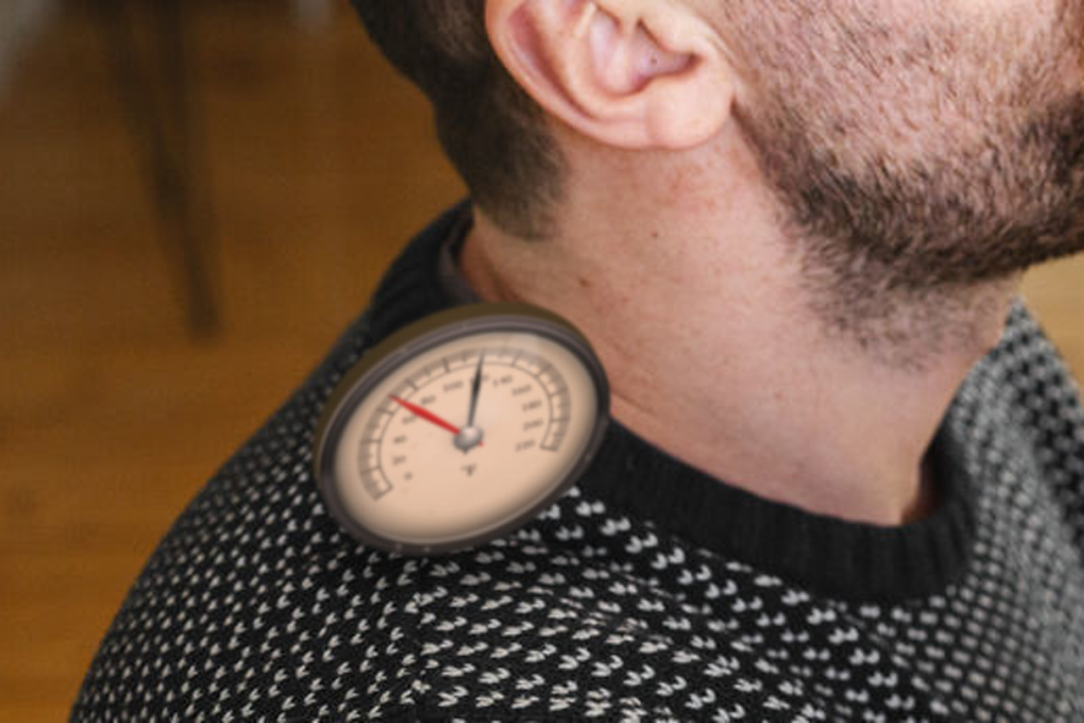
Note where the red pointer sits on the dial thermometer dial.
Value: 70 °F
